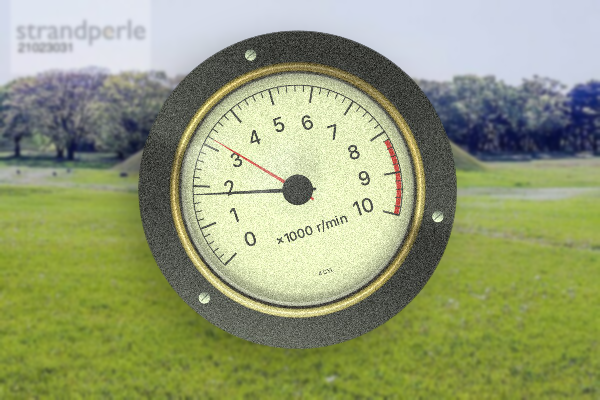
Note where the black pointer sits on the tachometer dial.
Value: 1800 rpm
